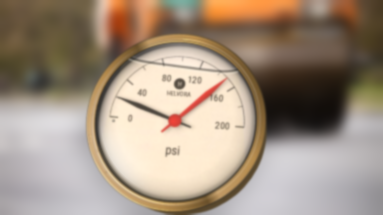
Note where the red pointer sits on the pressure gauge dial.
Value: 150 psi
